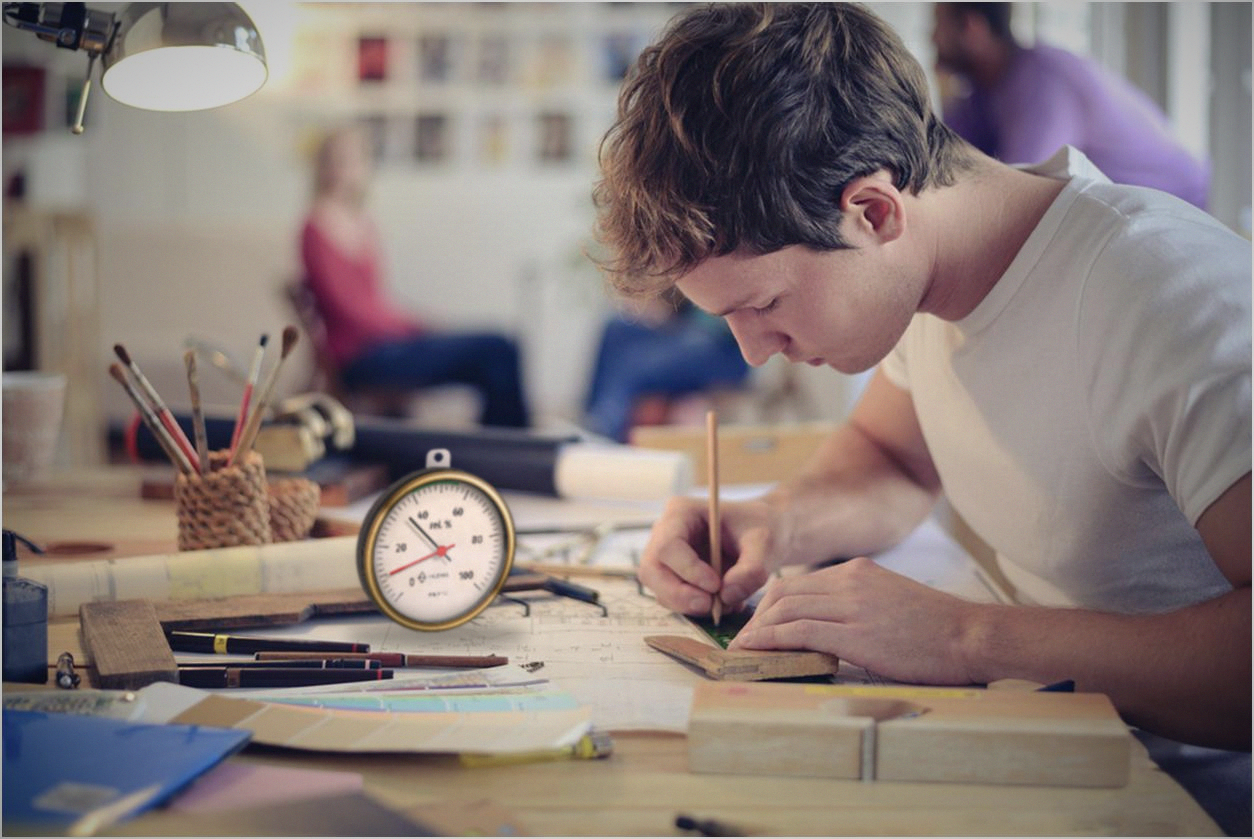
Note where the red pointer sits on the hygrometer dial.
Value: 10 %
